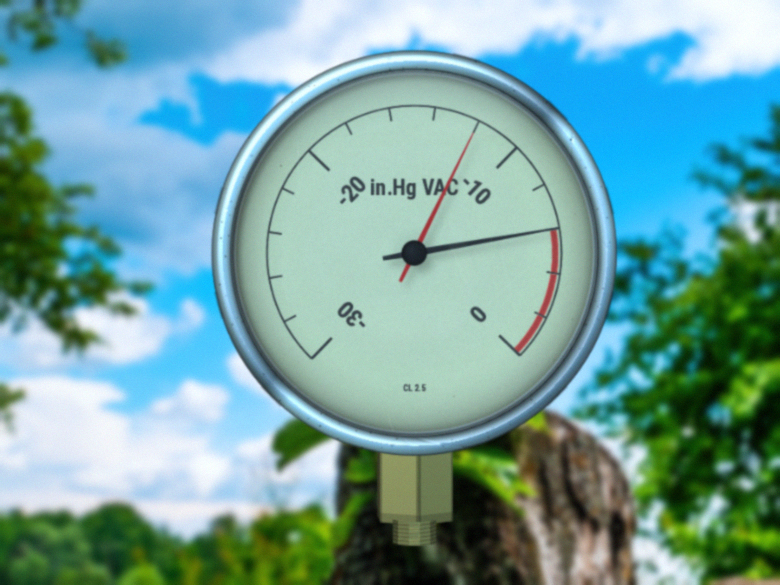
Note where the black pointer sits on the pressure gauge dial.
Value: -6 inHg
